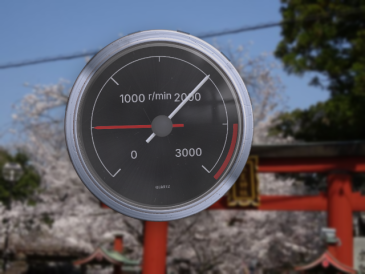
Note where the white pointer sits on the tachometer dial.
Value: 2000 rpm
